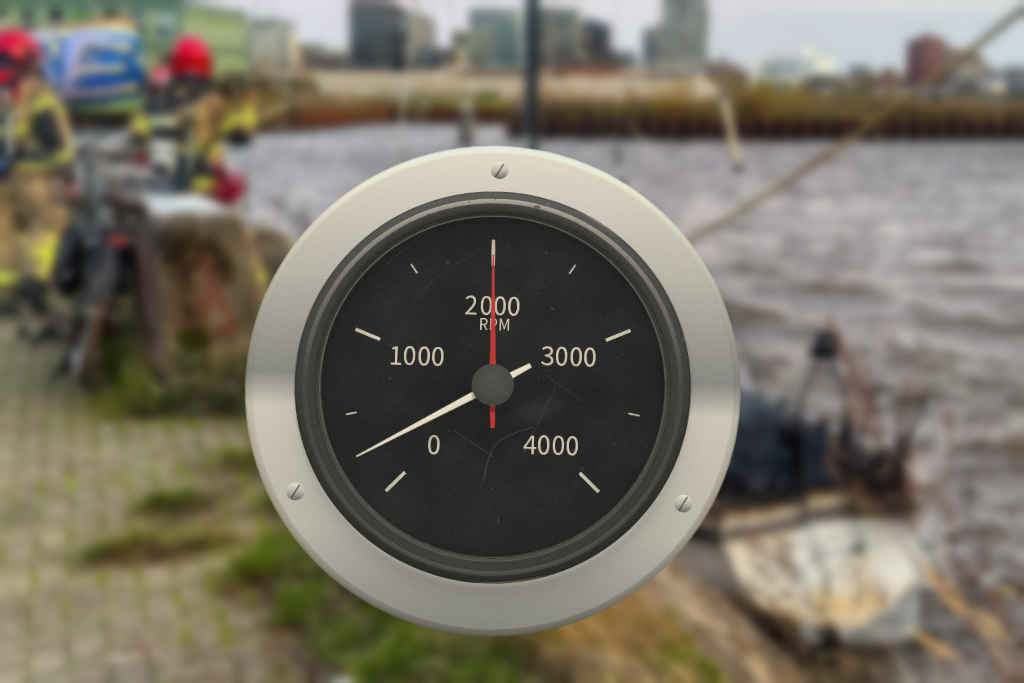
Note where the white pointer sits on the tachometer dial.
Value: 250 rpm
